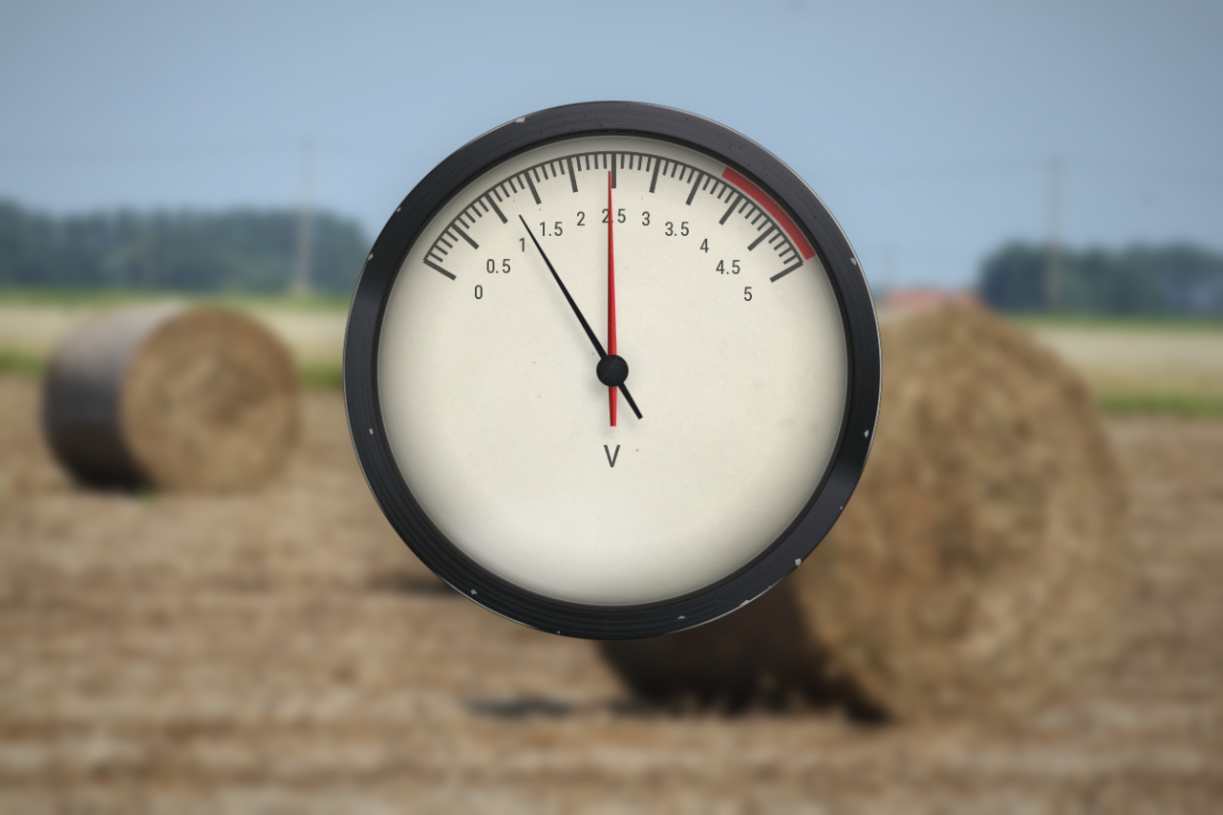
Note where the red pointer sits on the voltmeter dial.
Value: 2.45 V
